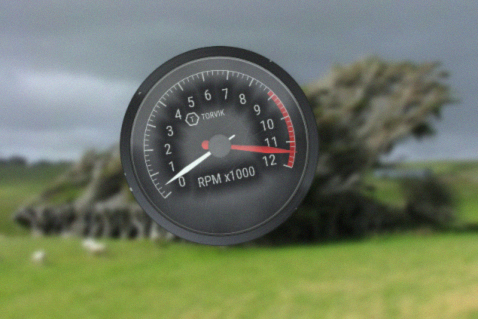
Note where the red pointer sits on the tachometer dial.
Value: 11400 rpm
